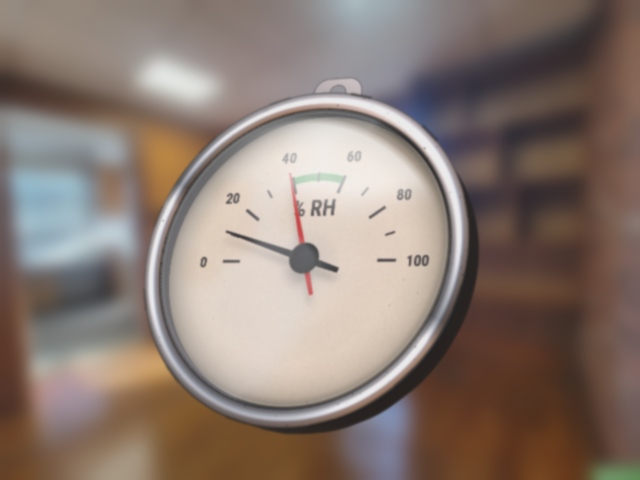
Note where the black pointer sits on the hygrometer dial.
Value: 10 %
